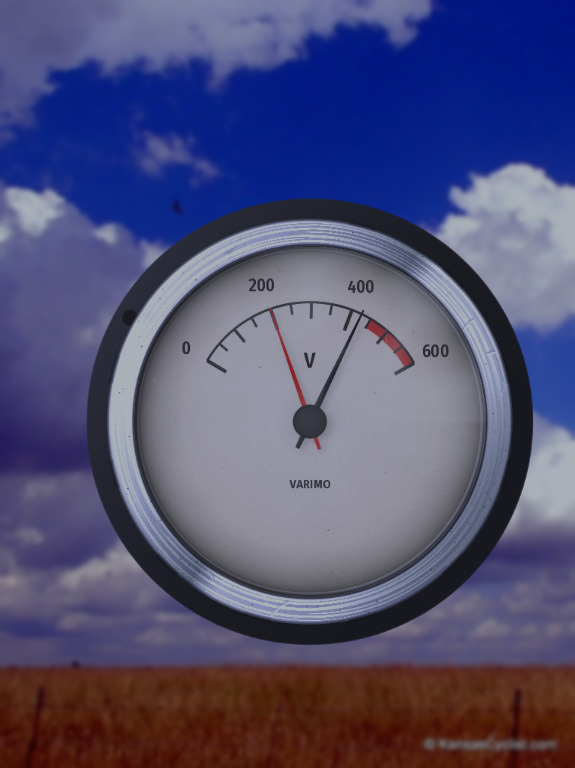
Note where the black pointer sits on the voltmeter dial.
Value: 425 V
